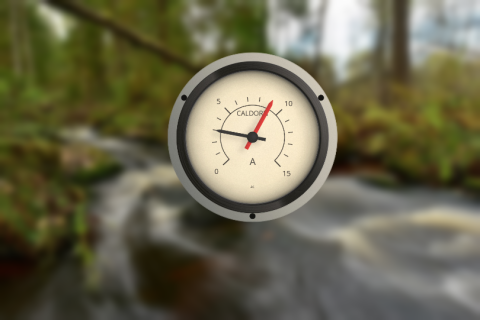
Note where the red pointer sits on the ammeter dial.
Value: 9 A
